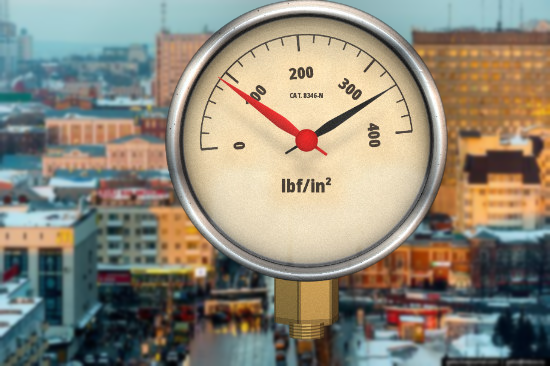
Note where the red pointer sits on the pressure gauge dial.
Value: 90 psi
